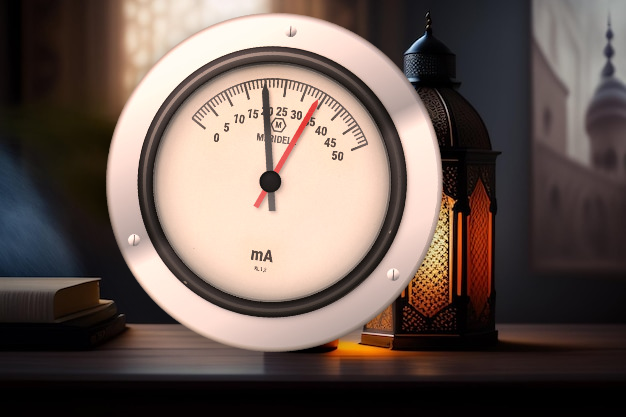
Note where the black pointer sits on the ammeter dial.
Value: 20 mA
